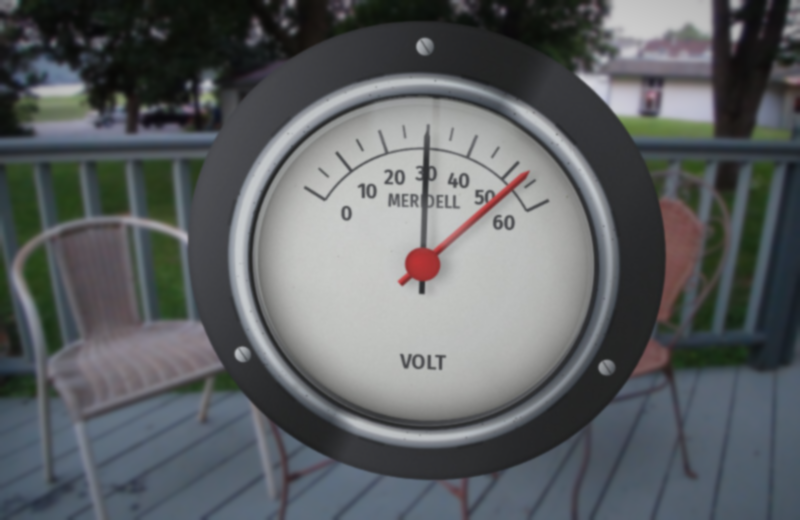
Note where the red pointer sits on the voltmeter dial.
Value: 52.5 V
